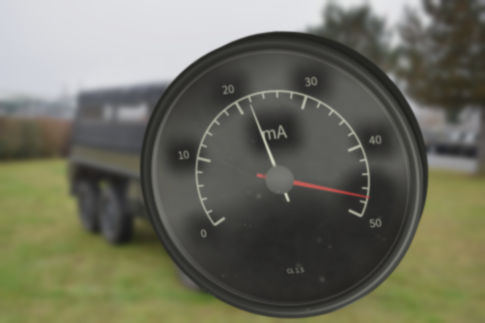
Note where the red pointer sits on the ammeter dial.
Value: 47 mA
